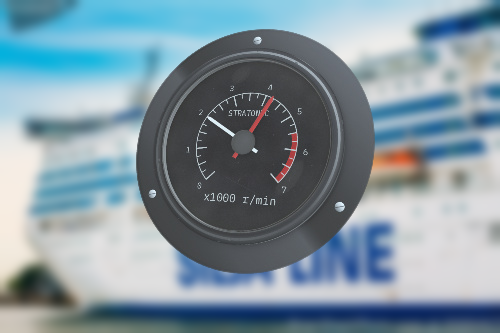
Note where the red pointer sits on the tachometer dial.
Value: 4250 rpm
